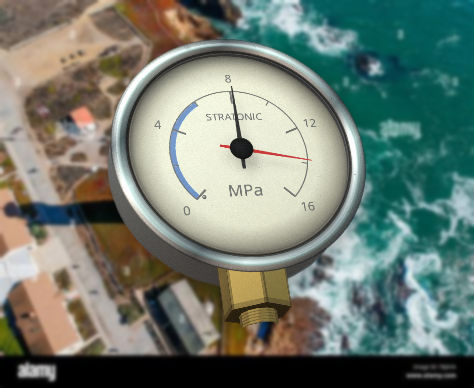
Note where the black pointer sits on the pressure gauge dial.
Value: 8 MPa
